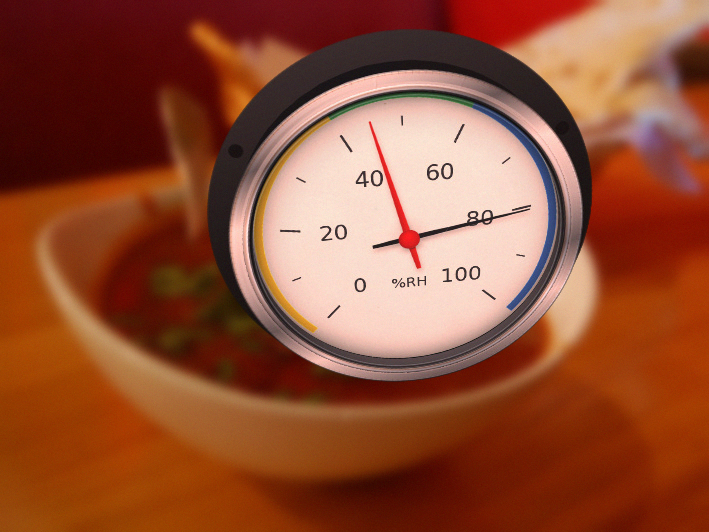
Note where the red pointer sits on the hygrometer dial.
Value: 45 %
